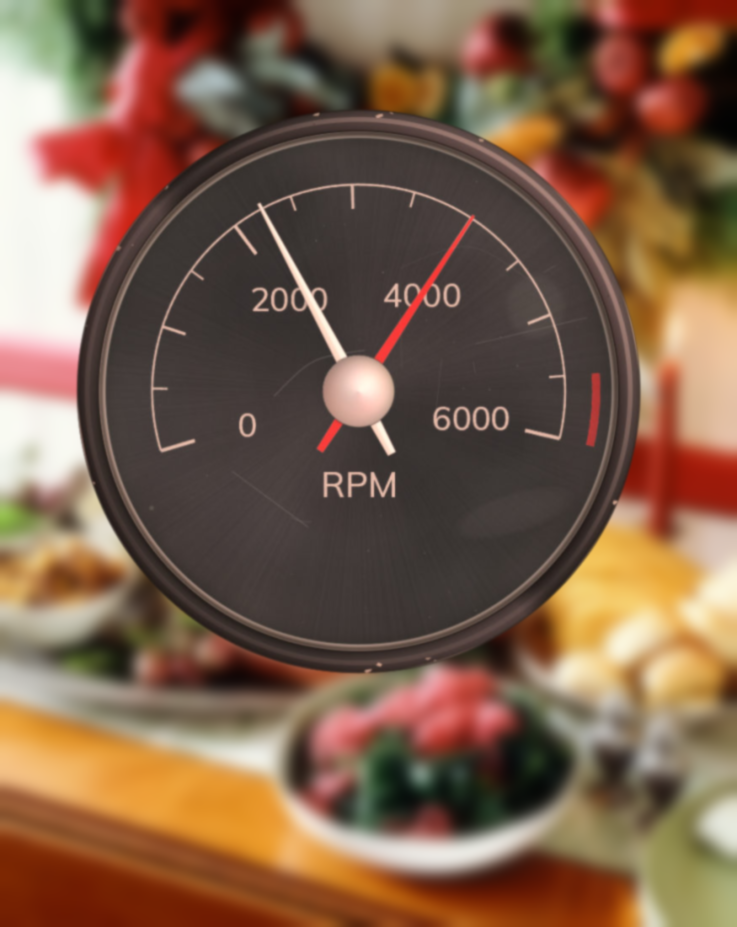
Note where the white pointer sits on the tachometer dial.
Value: 2250 rpm
